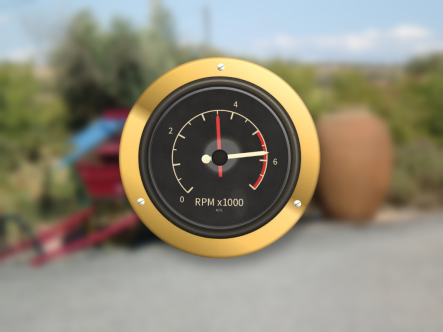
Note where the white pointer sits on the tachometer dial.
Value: 5750 rpm
